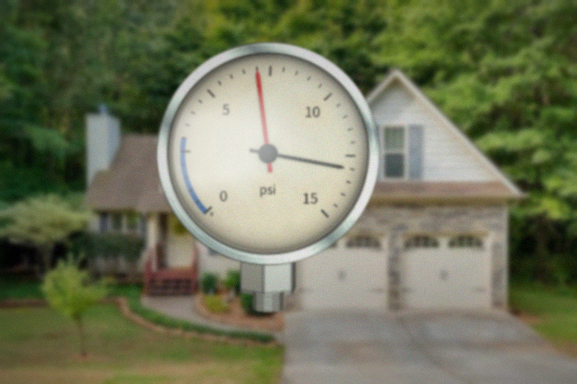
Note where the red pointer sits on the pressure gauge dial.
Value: 7 psi
